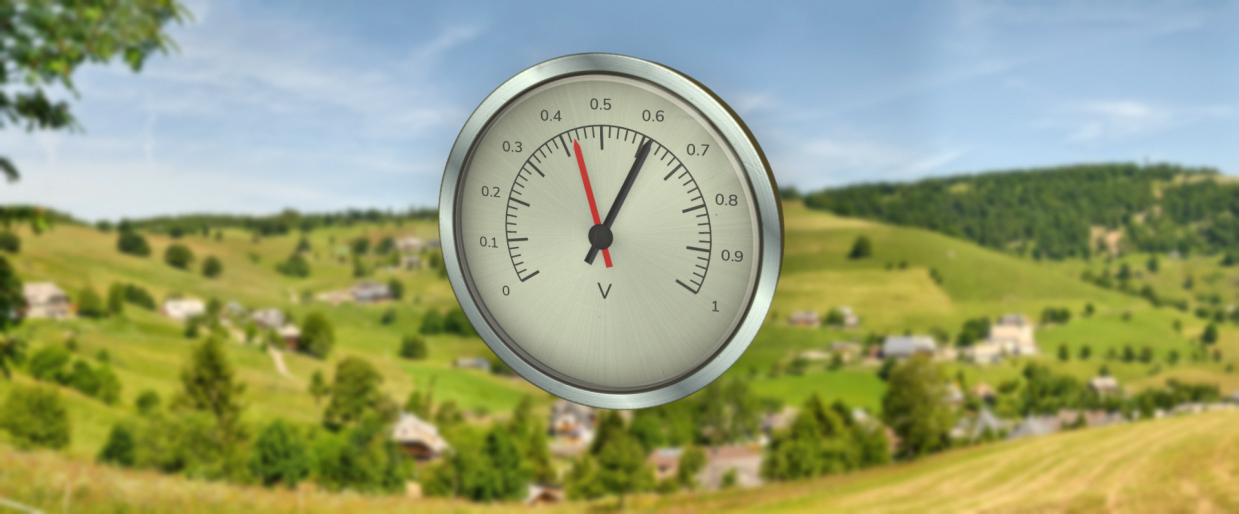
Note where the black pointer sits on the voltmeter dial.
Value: 0.62 V
